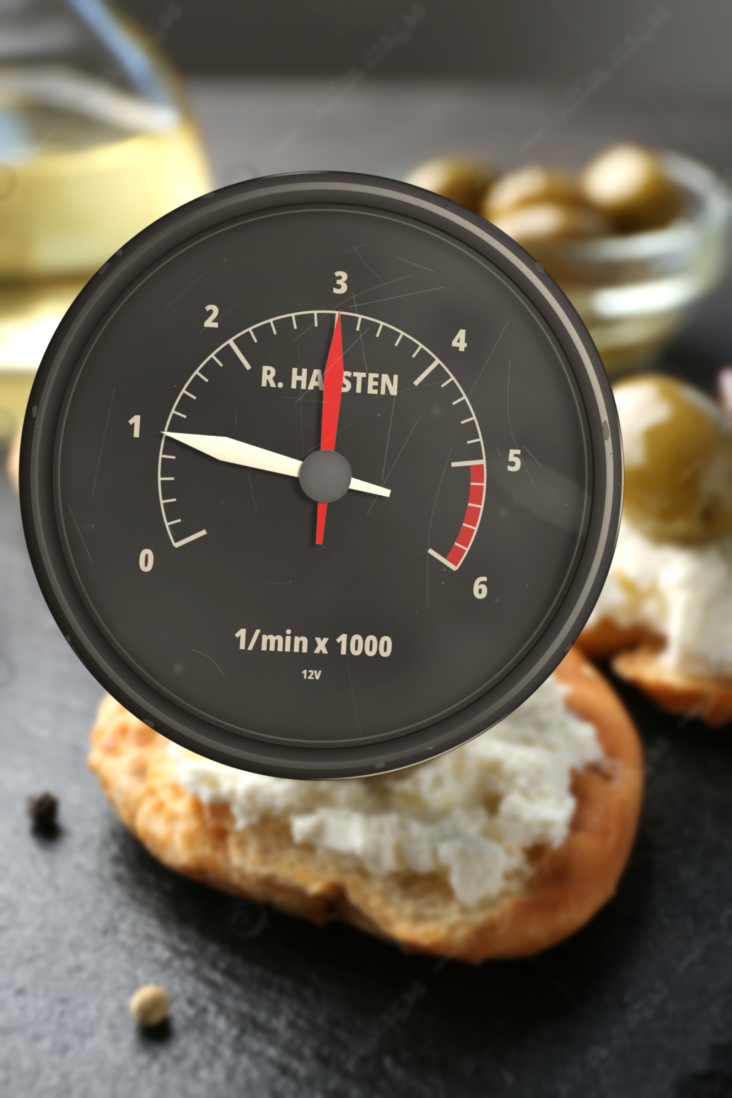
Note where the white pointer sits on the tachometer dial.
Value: 1000 rpm
